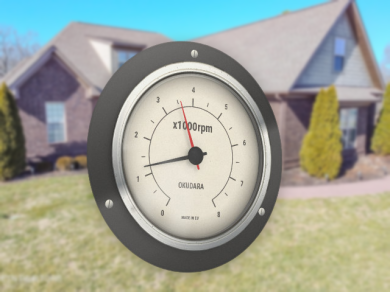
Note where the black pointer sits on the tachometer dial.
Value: 1250 rpm
